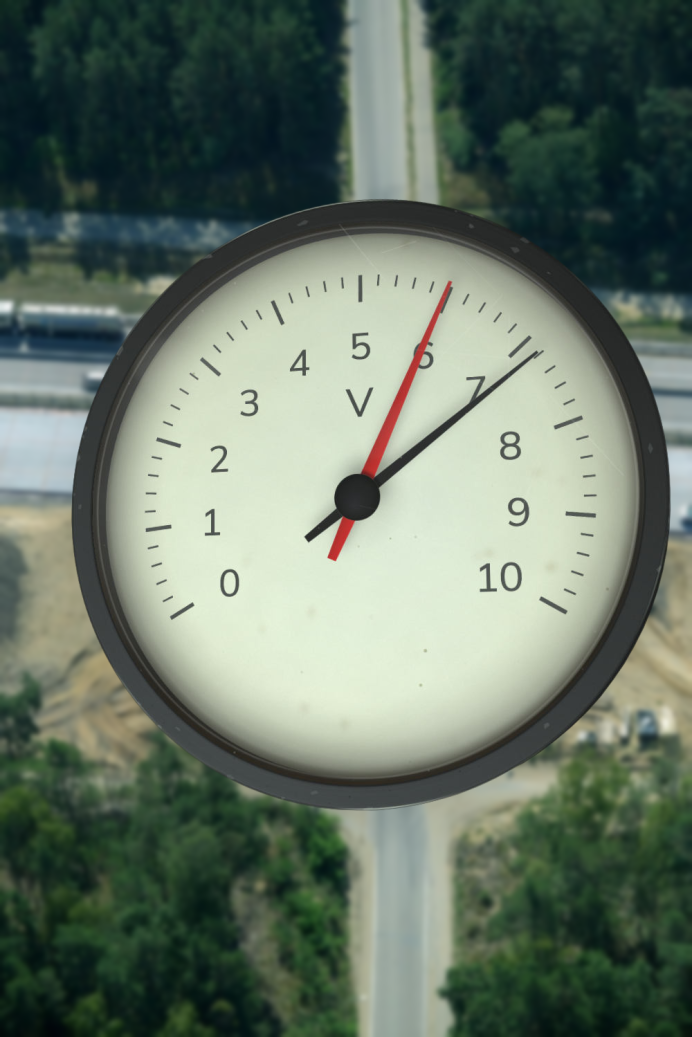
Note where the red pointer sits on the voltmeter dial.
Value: 6 V
